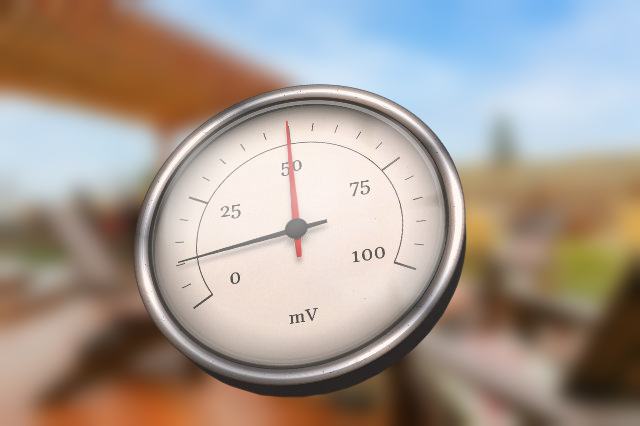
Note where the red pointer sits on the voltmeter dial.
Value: 50 mV
